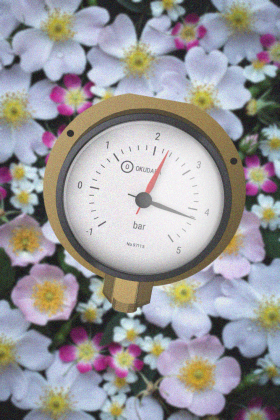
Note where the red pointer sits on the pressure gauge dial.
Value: 2.3 bar
